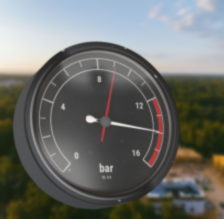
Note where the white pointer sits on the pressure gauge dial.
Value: 14 bar
